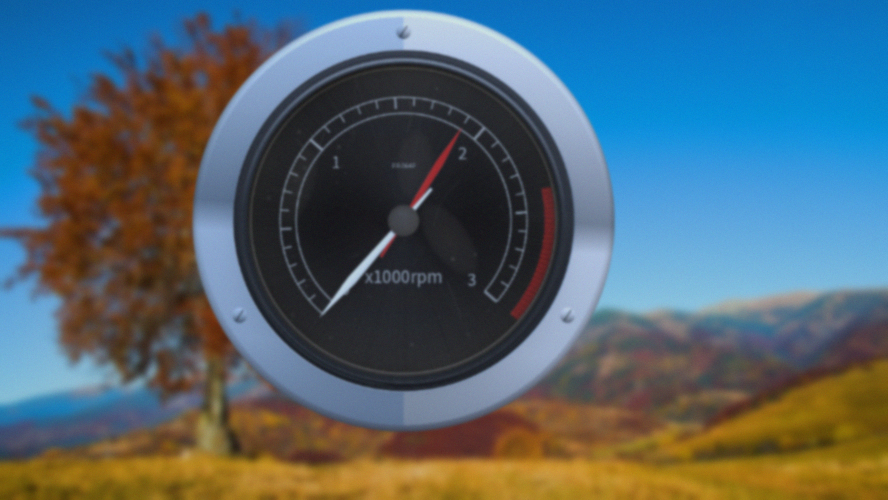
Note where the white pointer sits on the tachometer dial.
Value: 0 rpm
